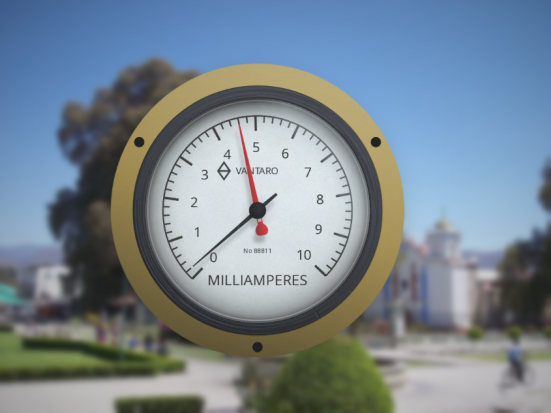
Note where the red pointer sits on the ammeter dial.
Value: 4.6 mA
